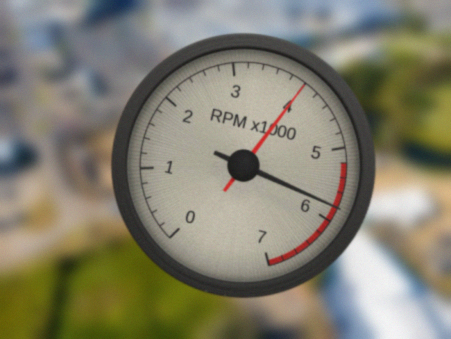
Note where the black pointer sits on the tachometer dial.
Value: 5800 rpm
